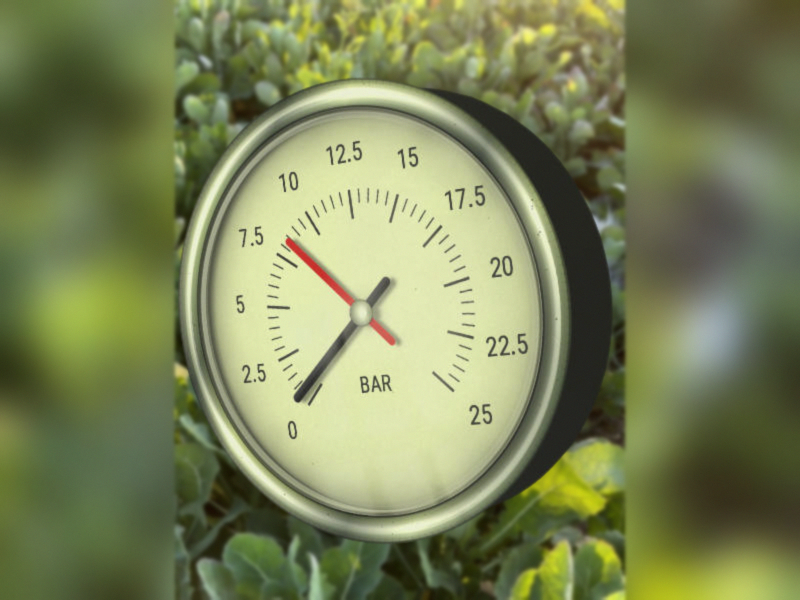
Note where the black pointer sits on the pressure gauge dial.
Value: 0.5 bar
